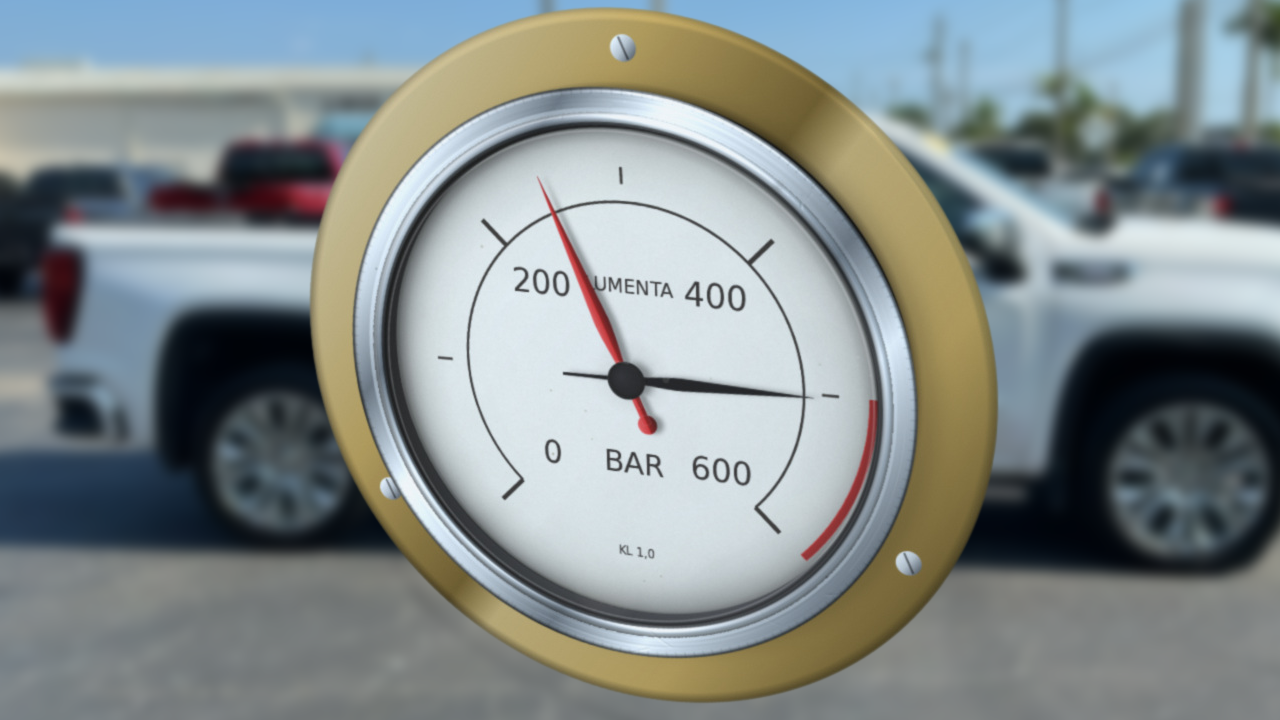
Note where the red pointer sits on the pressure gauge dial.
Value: 250 bar
